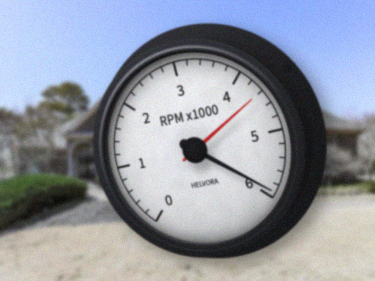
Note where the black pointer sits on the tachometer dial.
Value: 5900 rpm
